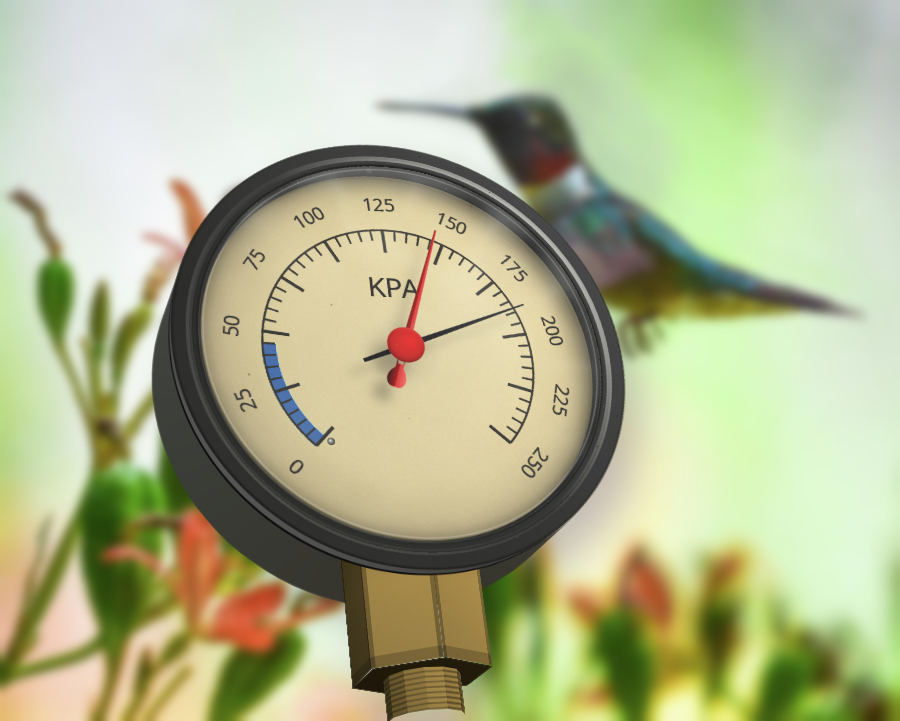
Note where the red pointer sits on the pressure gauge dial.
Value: 145 kPa
